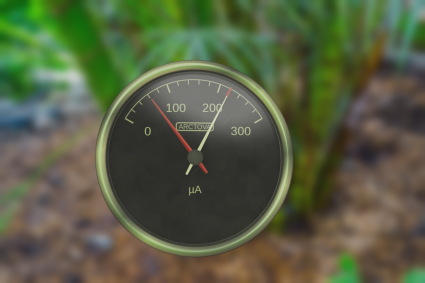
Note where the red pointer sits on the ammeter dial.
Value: 60 µA
